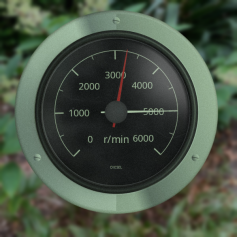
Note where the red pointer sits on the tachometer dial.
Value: 3250 rpm
